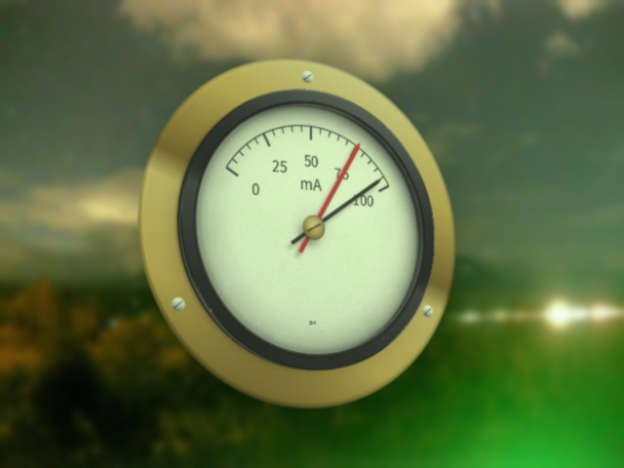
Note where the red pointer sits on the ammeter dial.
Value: 75 mA
